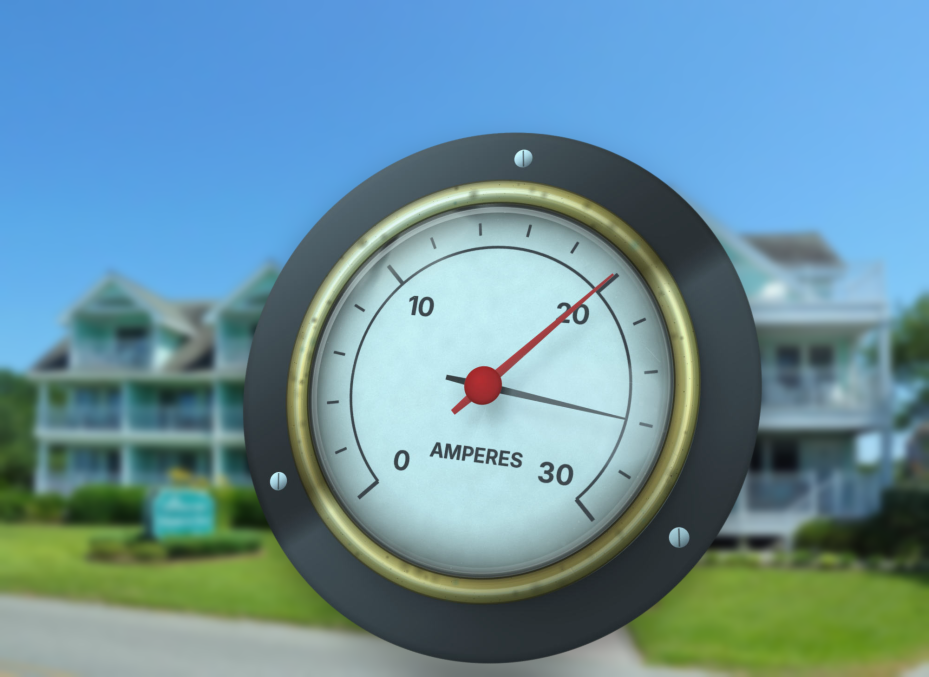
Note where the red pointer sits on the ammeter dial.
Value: 20 A
